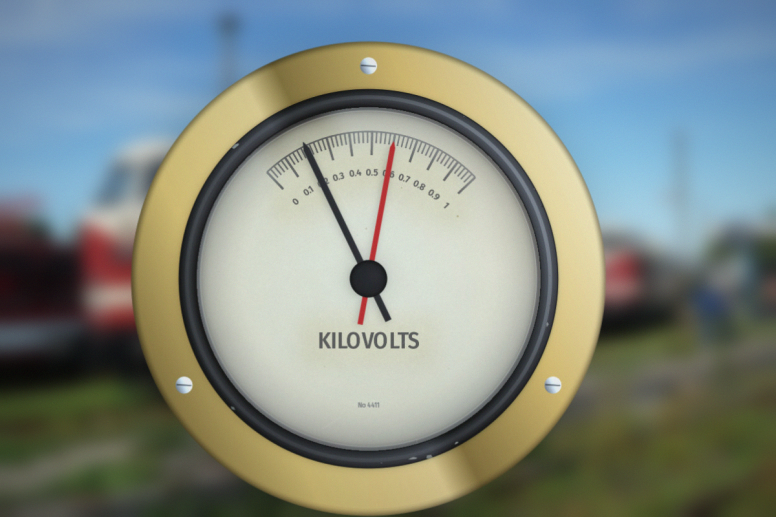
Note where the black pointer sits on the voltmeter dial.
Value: 0.2 kV
